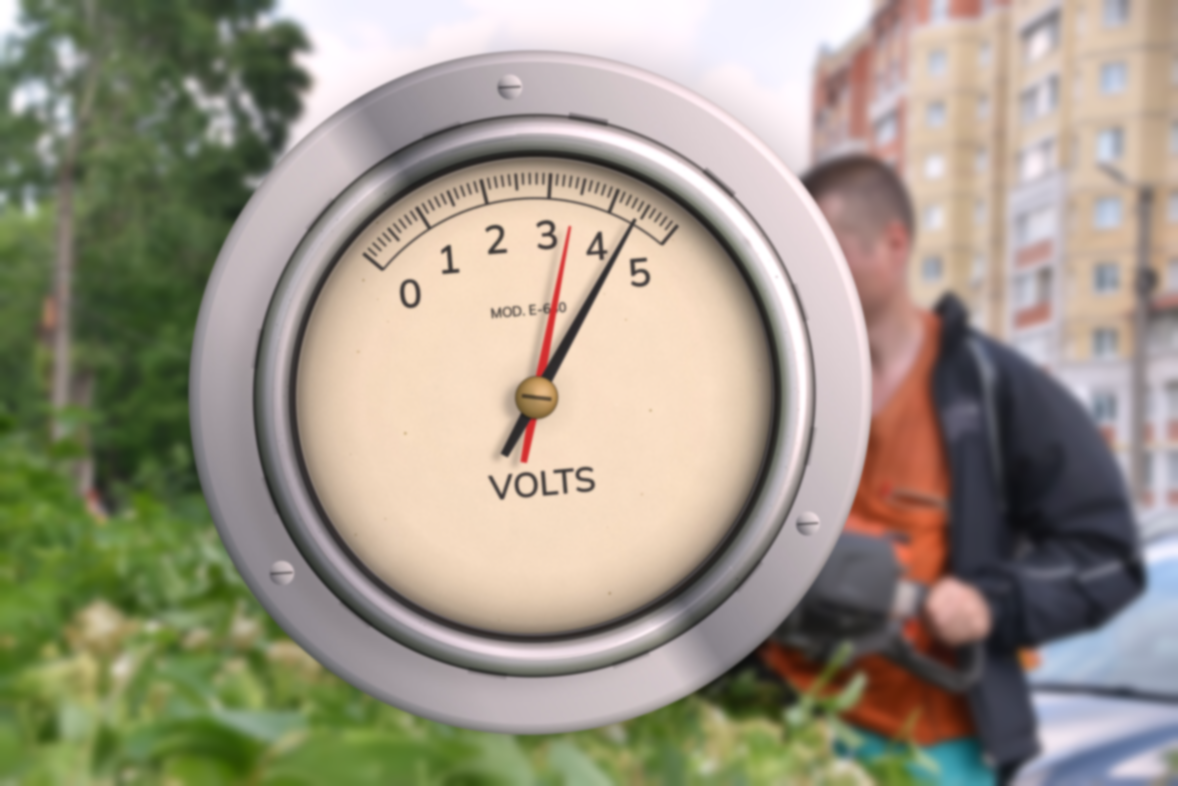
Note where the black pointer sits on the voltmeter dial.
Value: 4.4 V
